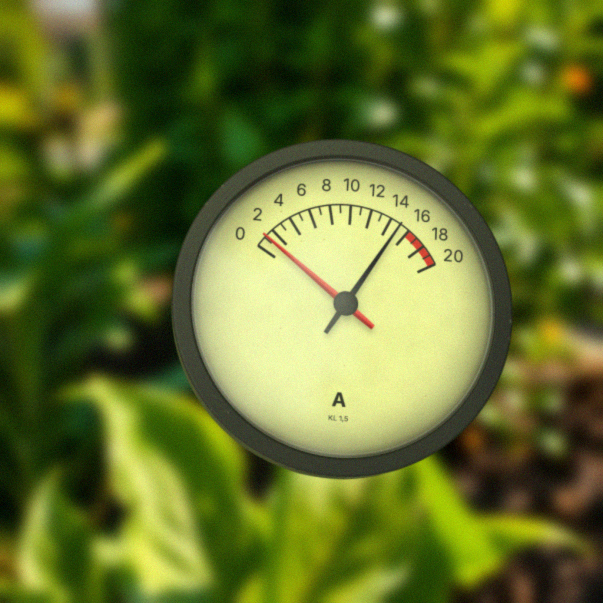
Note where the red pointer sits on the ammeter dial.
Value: 1 A
